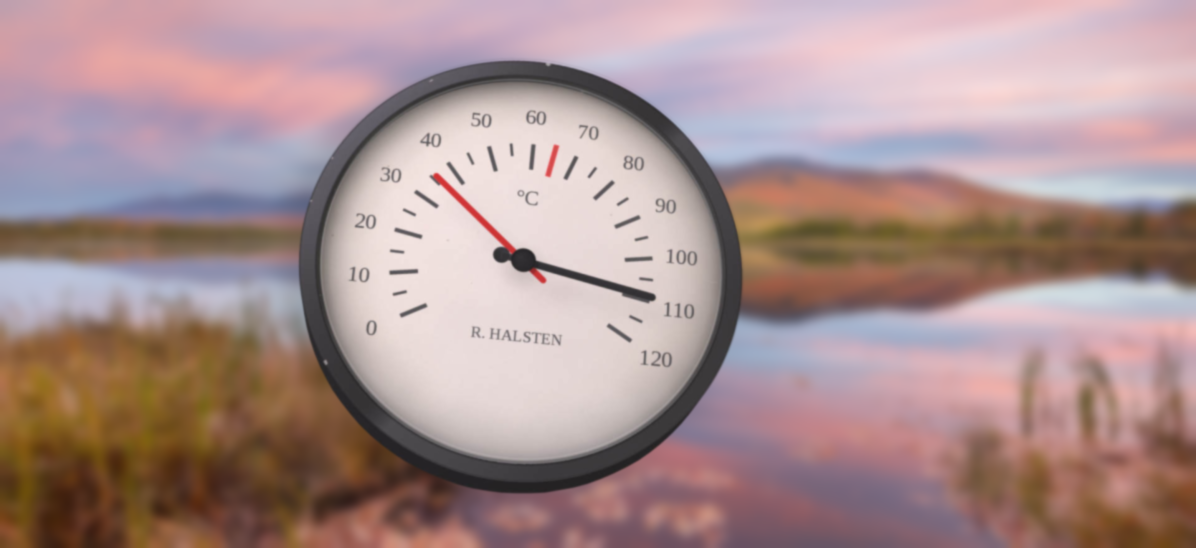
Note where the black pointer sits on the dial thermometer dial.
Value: 110 °C
